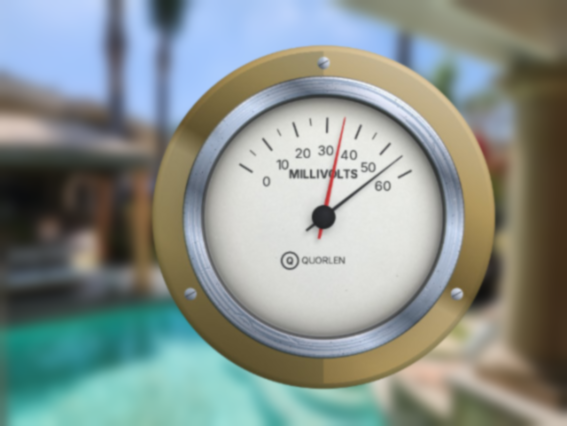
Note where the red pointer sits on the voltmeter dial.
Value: 35 mV
